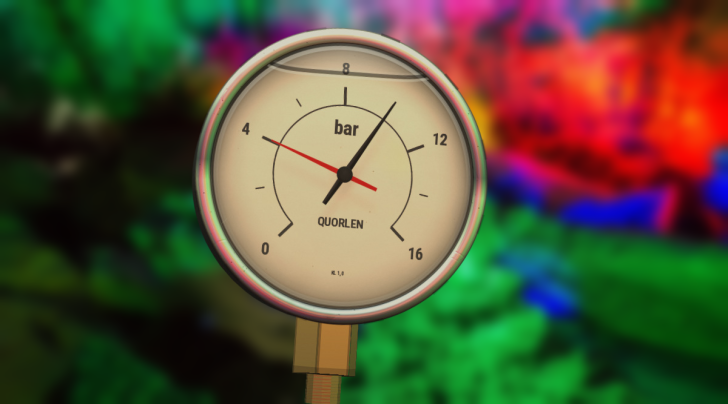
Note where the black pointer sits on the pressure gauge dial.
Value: 10 bar
